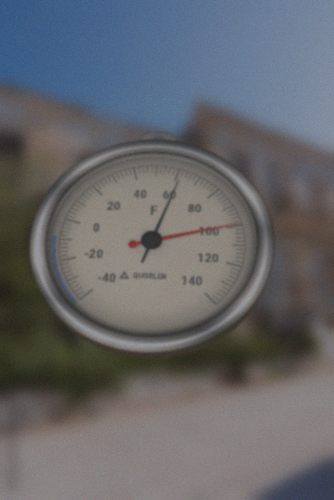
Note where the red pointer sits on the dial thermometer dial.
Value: 100 °F
